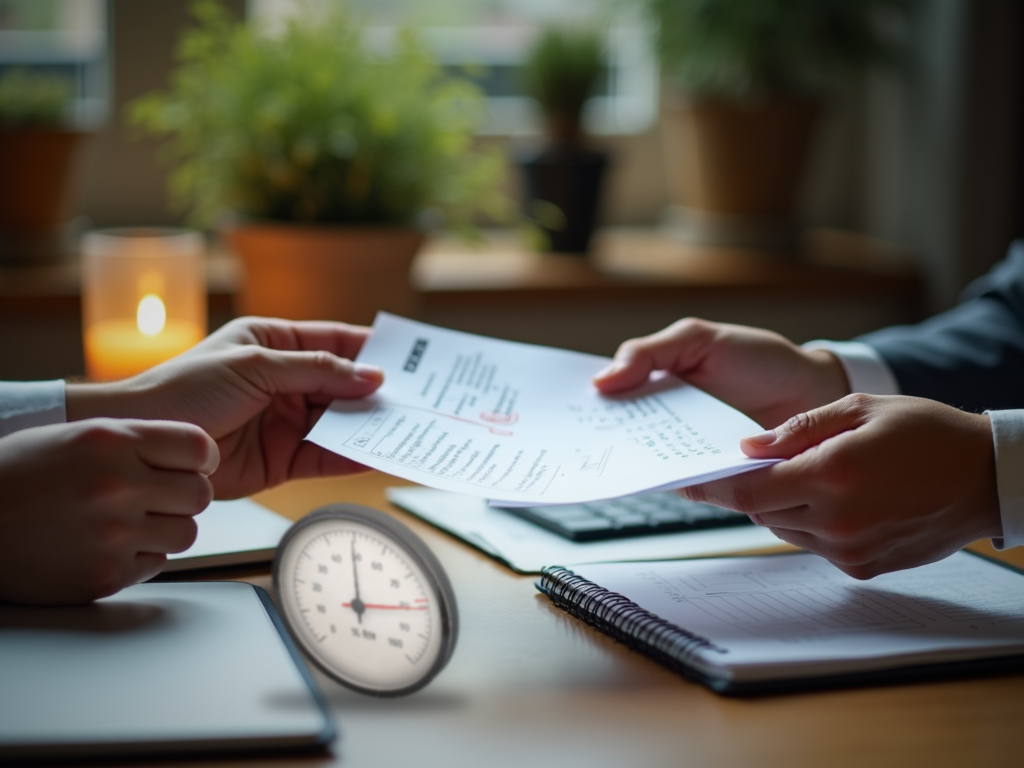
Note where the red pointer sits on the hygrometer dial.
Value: 80 %
